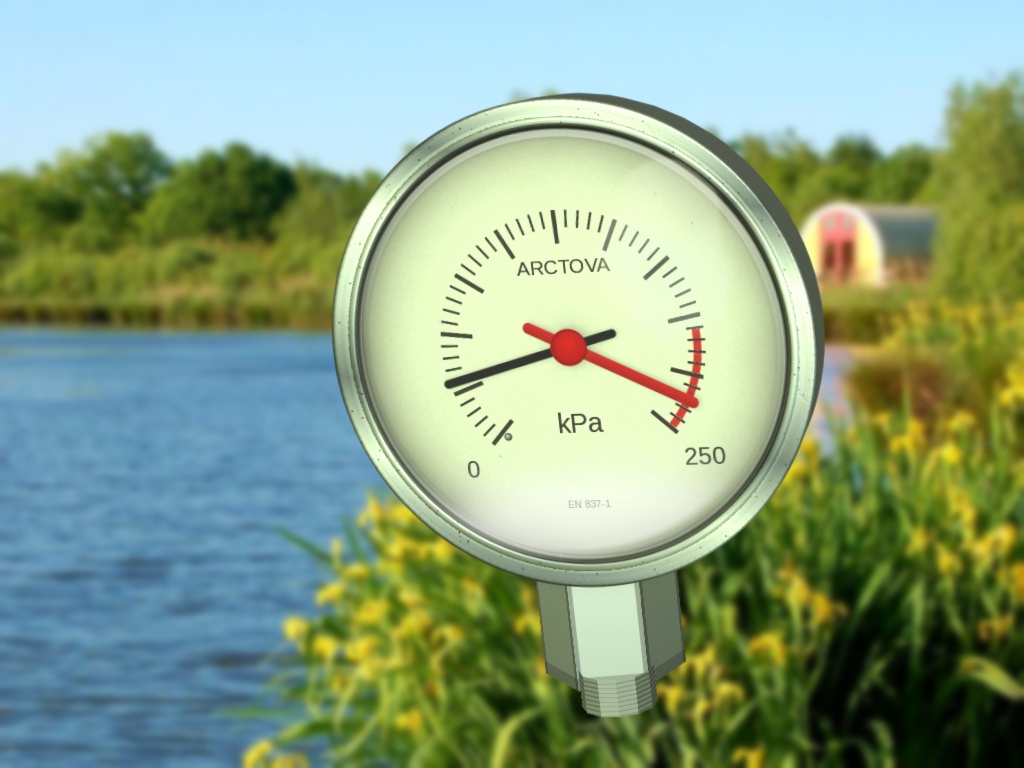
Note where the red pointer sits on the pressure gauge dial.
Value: 235 kPa
